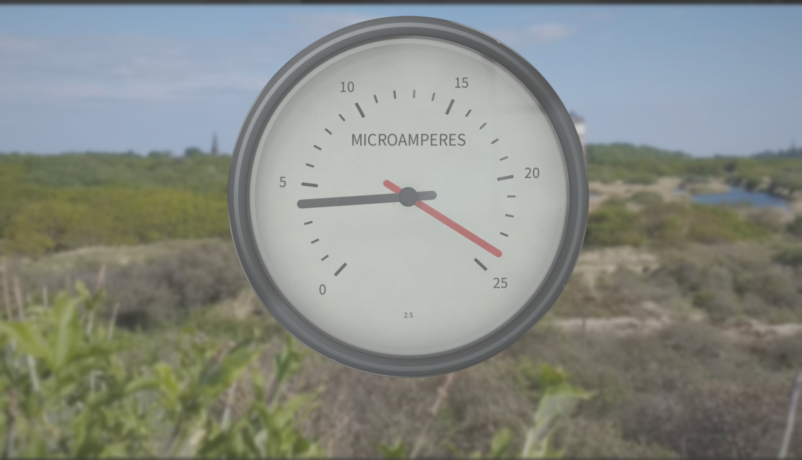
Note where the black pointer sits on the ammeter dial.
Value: 4 µA
